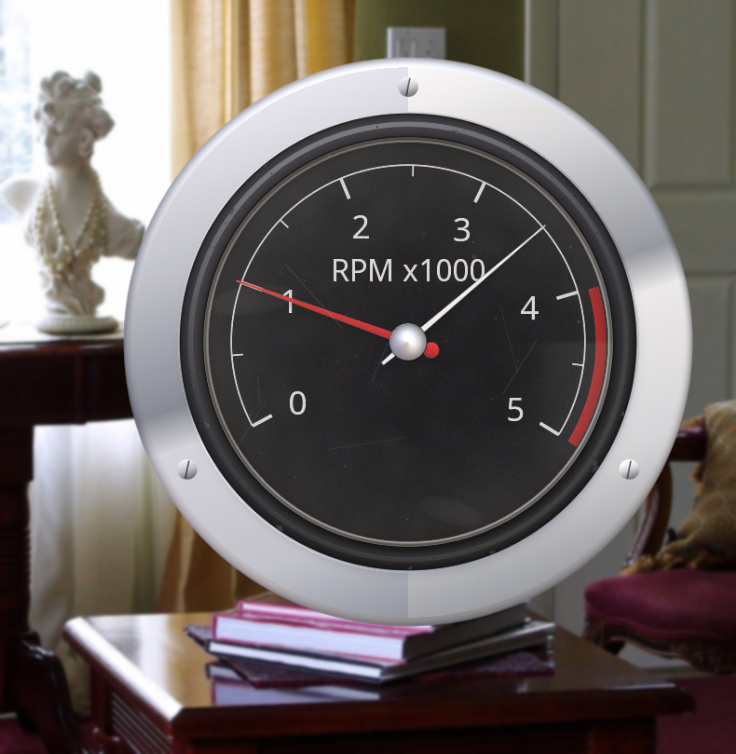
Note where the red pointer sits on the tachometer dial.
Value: 1000 rpm
